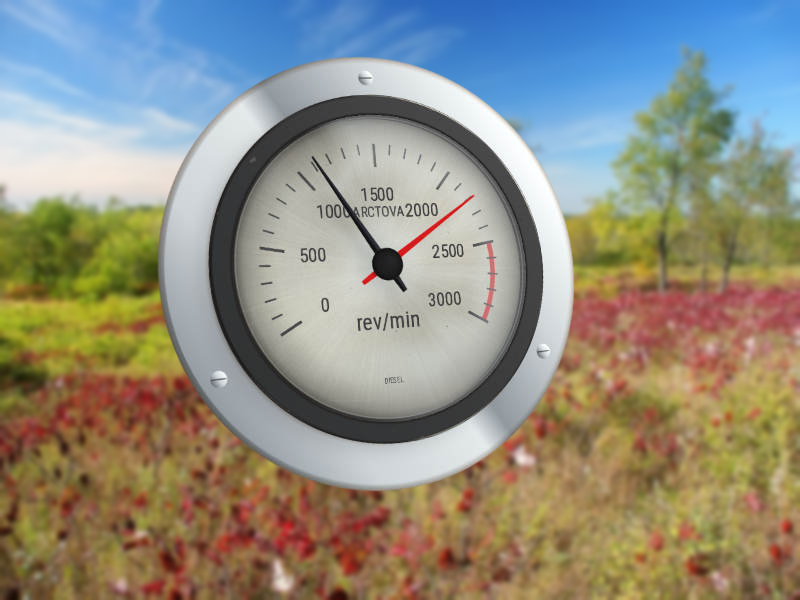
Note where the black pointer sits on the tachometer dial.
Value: 1100 rpm
